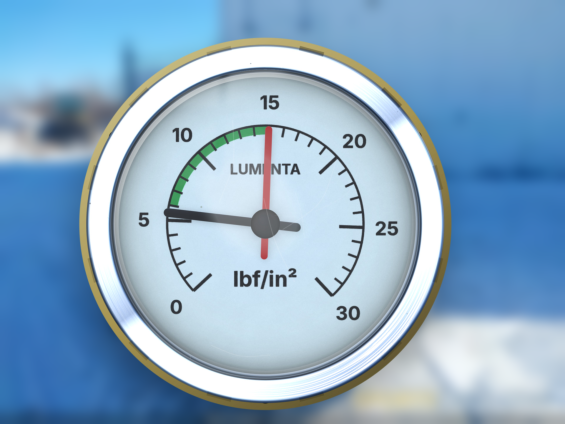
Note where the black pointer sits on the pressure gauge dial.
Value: 5.5 psi
